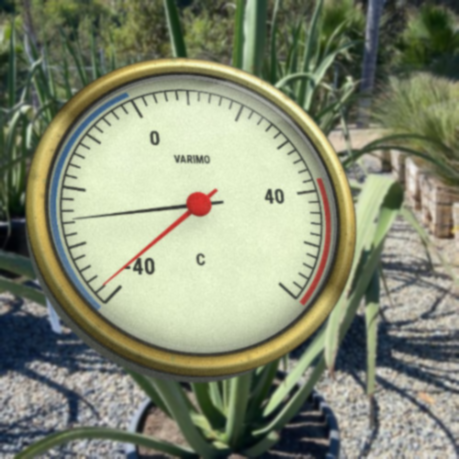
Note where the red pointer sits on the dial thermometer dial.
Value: -38 °C
